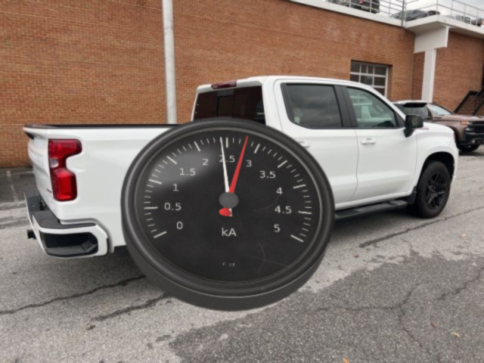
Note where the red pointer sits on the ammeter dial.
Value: 2.8 kA
